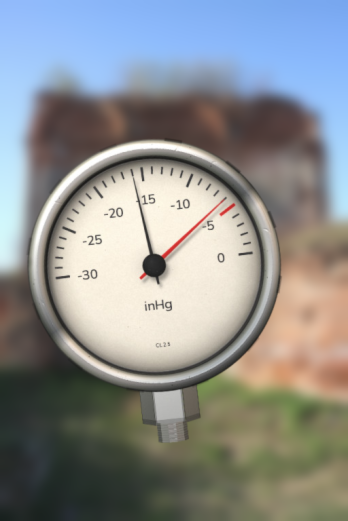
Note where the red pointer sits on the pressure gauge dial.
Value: -6 inHg
